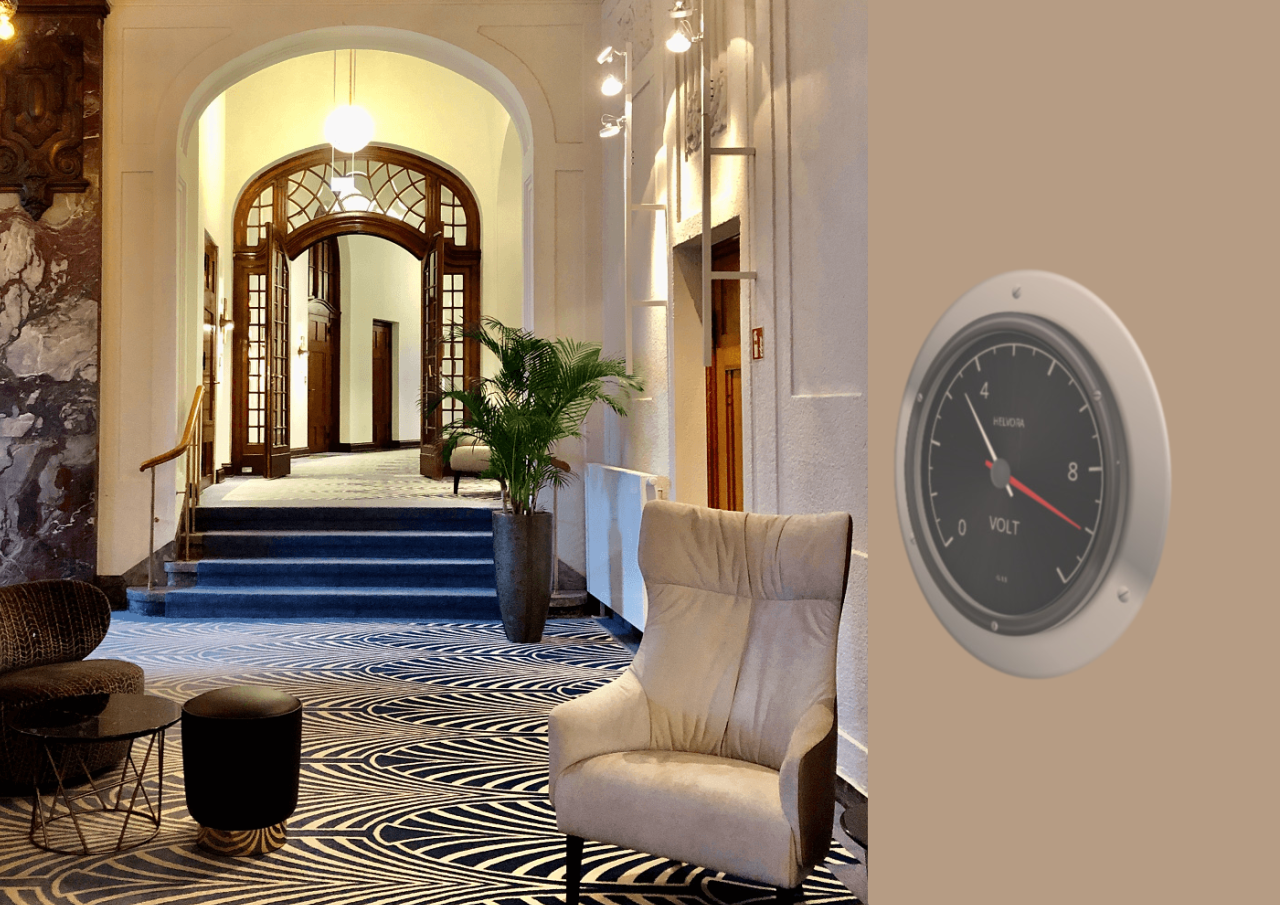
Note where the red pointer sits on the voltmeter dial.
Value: 9 V
